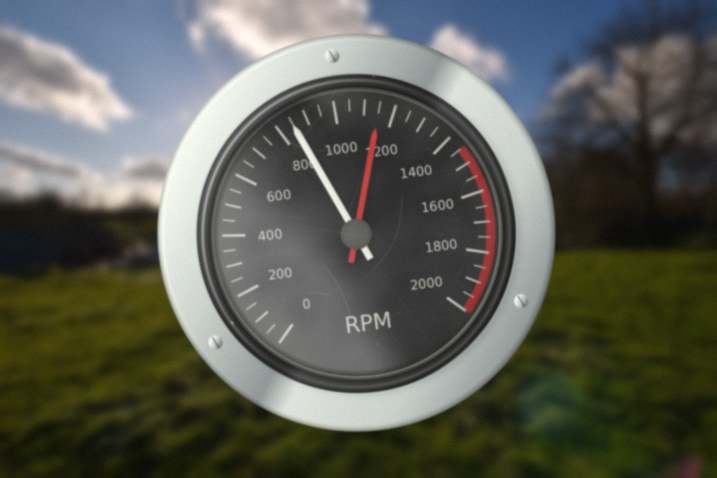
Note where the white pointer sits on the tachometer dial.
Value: 850 rpm
